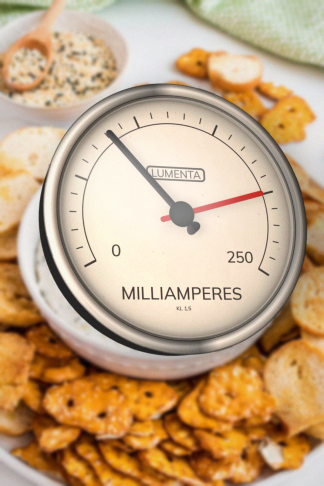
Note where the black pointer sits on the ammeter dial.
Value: 80 mA
